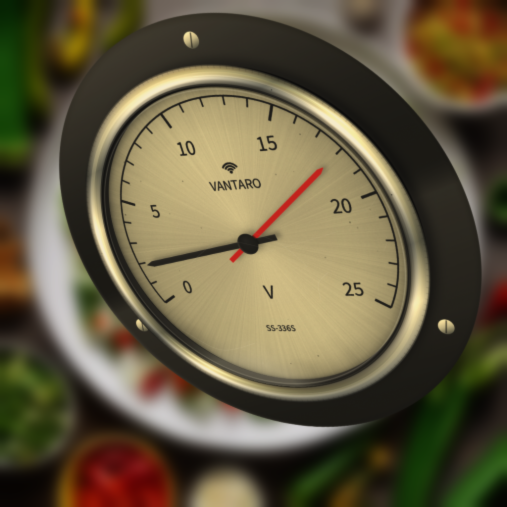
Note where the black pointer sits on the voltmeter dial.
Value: 2 V
